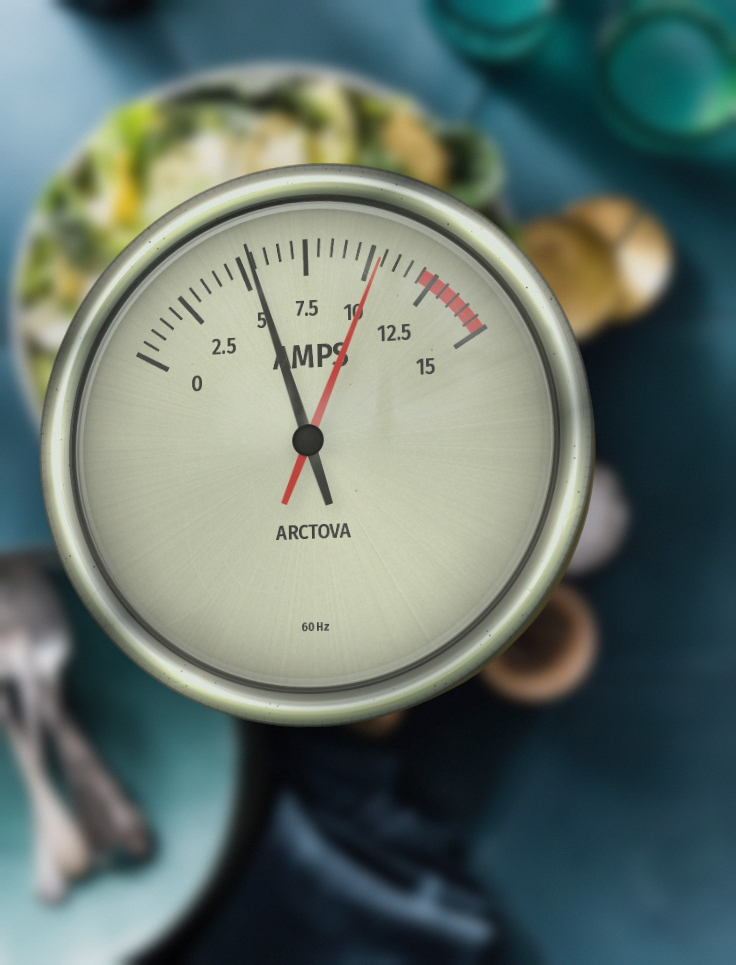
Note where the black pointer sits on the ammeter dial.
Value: 5.5 A
